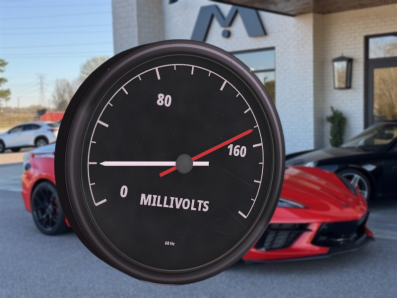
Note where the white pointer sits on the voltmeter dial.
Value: 20 mV
